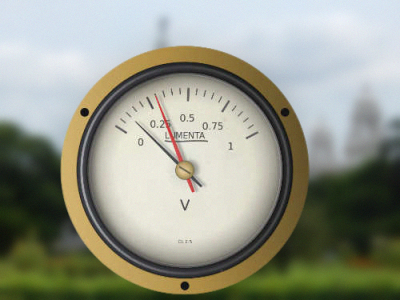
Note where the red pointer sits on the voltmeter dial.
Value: 0.3 V
